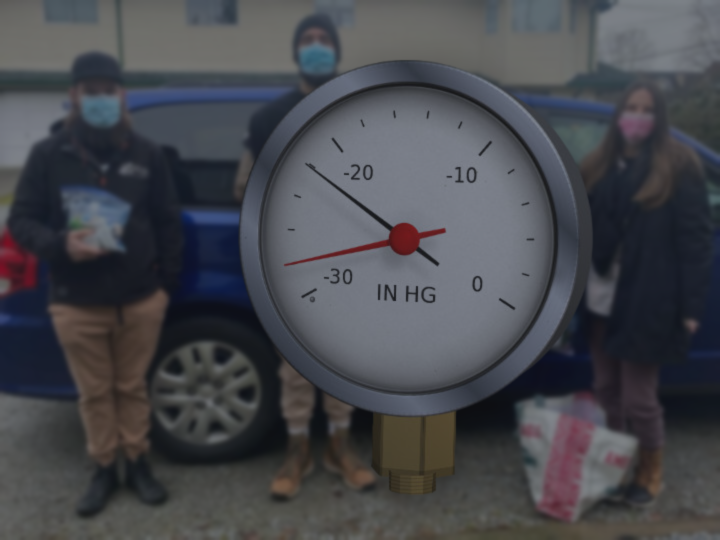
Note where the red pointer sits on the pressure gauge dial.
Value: -28 inHg
